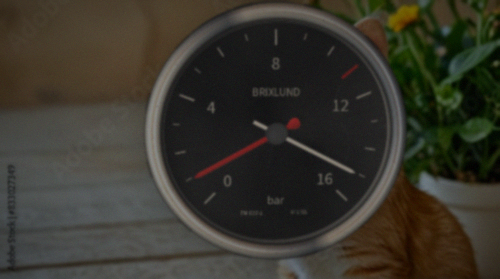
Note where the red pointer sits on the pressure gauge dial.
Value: 1 bar
